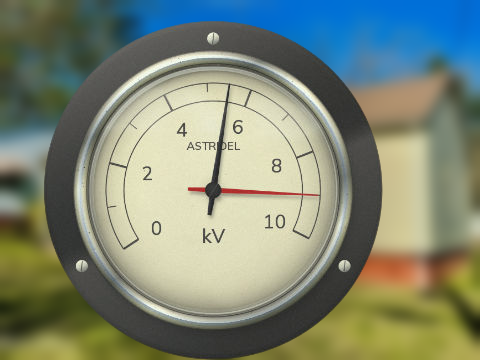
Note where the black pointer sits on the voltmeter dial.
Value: 5.5 kV
